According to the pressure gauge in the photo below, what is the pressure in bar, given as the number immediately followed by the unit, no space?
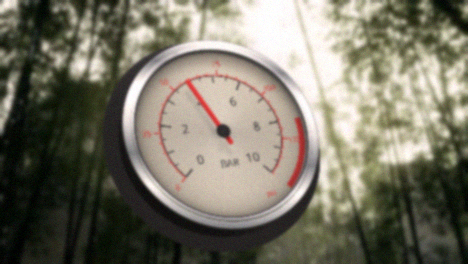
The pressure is 4bar
